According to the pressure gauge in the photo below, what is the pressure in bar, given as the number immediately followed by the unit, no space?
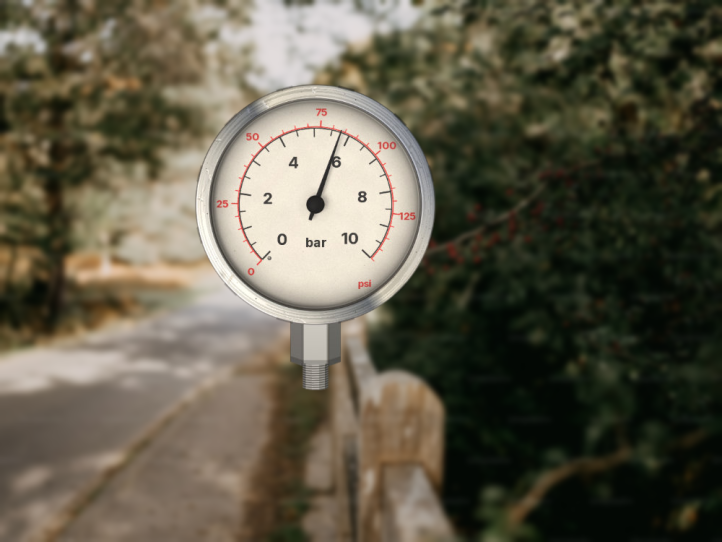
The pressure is 5.75bar
